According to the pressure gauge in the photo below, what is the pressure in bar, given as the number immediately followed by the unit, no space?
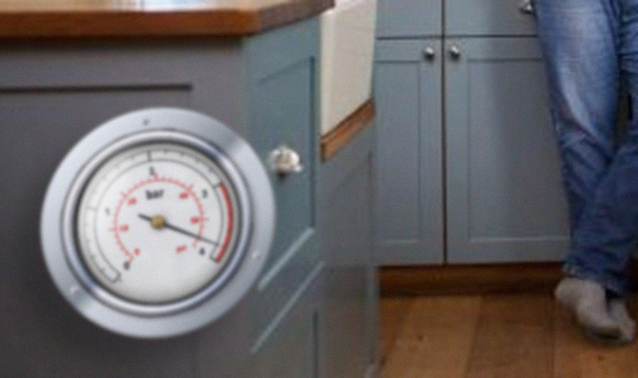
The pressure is 3.8bar
